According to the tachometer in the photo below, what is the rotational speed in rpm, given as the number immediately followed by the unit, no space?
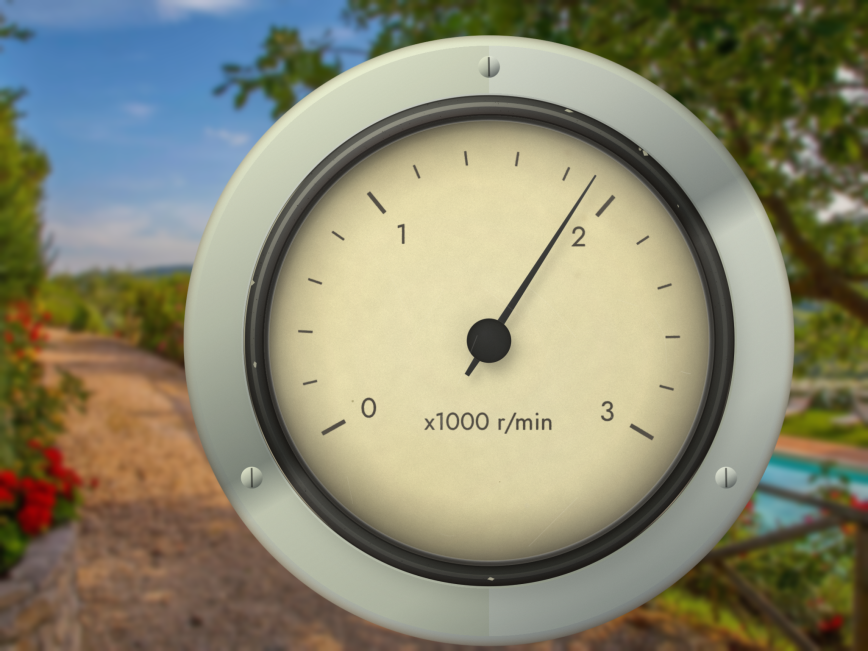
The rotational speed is 1900rpm
